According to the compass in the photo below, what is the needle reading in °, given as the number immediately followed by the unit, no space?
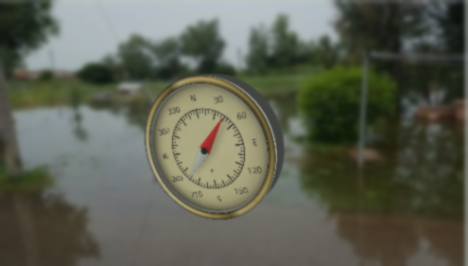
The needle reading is 45°
